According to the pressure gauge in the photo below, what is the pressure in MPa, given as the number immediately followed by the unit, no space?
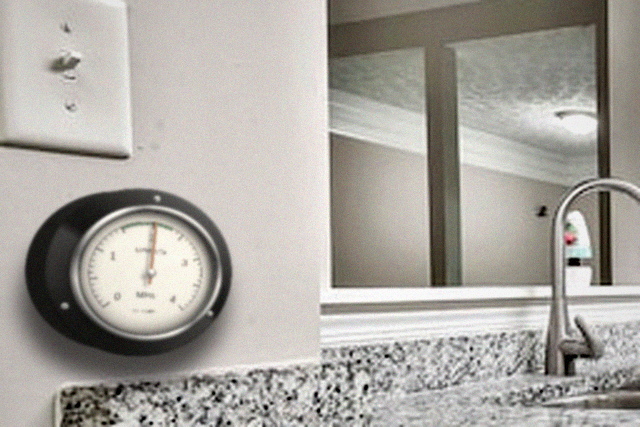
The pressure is 2MPa
